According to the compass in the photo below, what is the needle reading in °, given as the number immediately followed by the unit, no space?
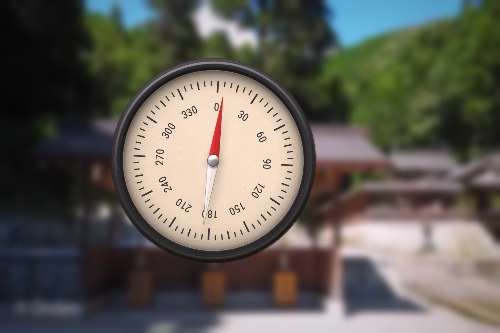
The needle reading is 5°
